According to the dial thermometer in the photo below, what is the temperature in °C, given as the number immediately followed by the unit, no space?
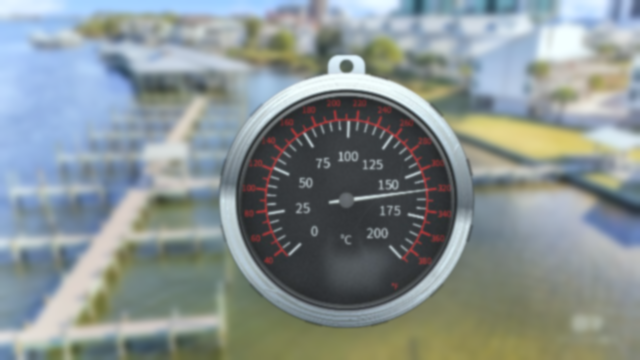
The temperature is 160°C
